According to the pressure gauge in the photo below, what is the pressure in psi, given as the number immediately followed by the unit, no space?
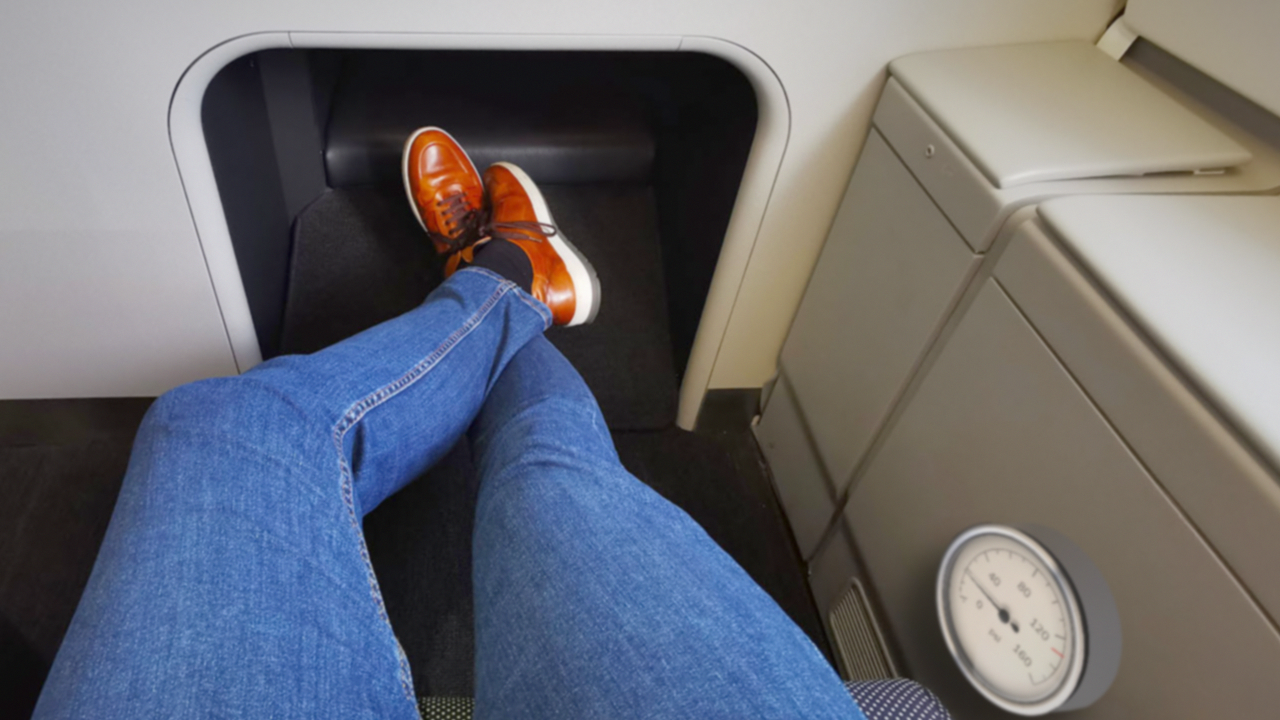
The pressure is 20psi
